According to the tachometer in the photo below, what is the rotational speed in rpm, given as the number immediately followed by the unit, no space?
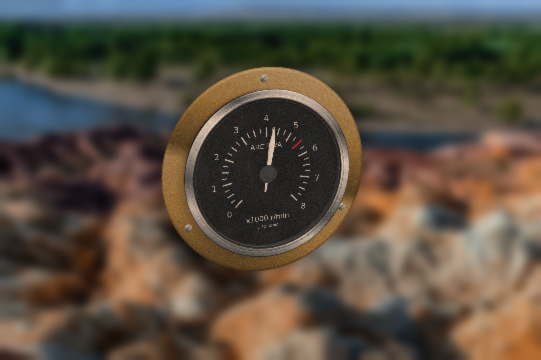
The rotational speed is 4250rpm
